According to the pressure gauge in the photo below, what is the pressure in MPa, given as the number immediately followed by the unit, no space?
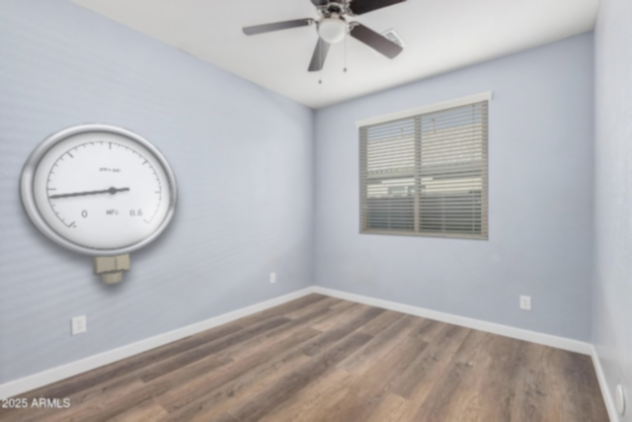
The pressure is 0.08MPa
